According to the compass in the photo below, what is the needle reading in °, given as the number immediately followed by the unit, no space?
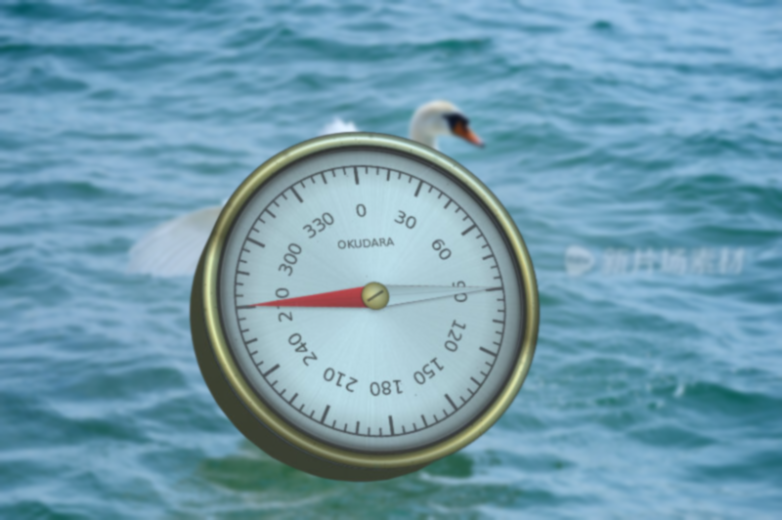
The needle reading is 270°
